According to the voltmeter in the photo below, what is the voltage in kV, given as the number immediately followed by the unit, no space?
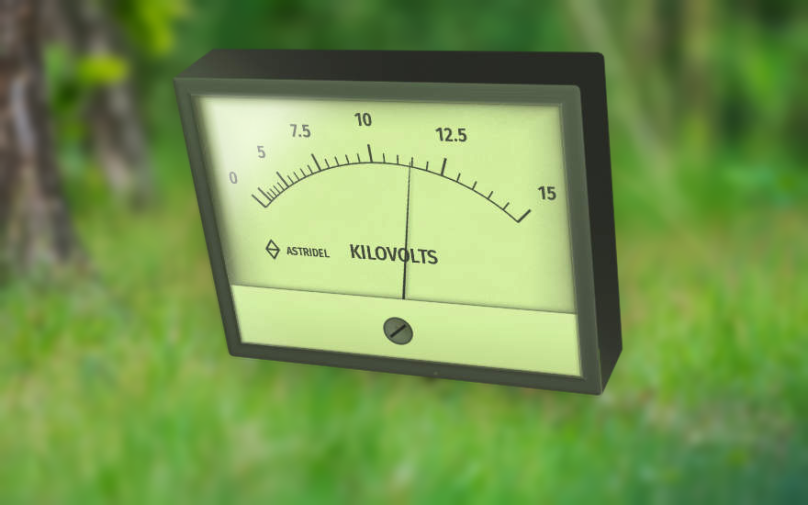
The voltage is 11.5kV
